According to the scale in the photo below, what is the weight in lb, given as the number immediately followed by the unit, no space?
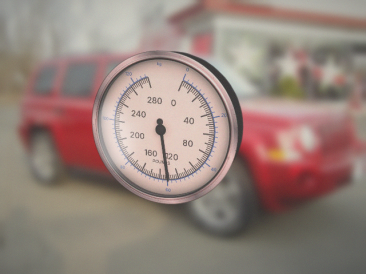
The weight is 130lb
